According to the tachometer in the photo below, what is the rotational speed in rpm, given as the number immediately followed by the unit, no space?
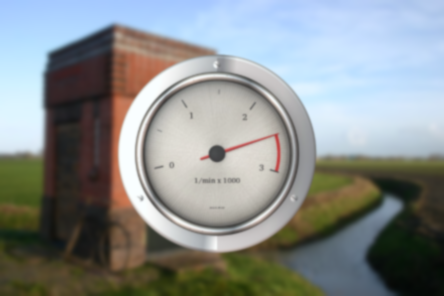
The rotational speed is 2500rpm
